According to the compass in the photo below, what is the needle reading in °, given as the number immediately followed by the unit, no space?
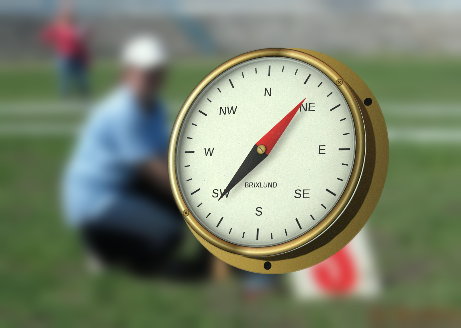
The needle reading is 40°
